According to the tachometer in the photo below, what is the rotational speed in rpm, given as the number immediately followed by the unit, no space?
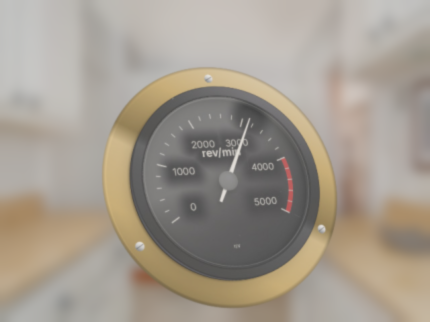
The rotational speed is 3100rpm
